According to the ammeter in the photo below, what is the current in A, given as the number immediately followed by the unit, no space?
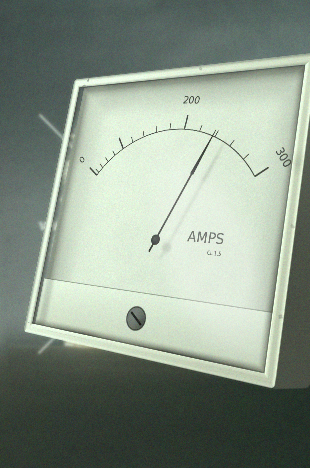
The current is 240A
